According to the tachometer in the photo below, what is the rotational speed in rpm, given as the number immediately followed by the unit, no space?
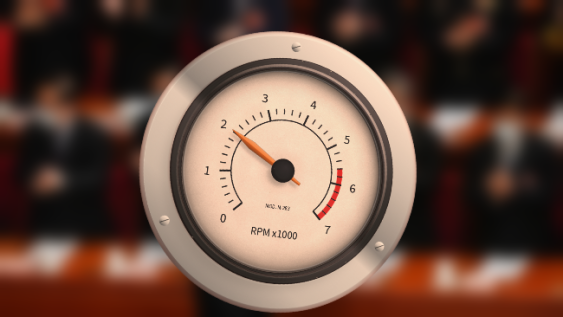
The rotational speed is 2000rpm
